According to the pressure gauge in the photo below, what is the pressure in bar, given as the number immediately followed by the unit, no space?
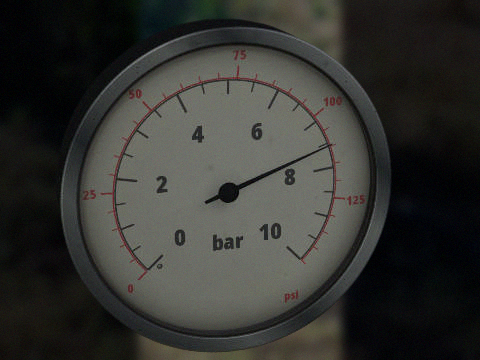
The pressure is 7.5bar
